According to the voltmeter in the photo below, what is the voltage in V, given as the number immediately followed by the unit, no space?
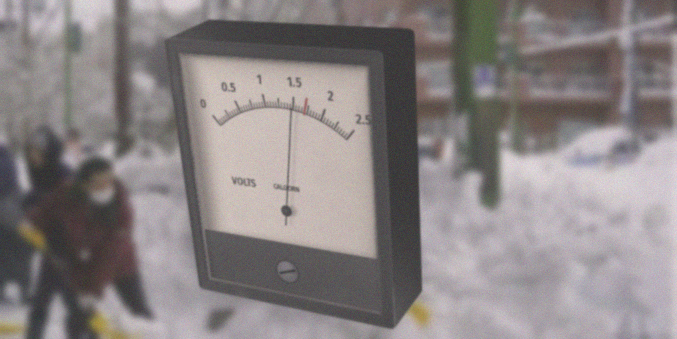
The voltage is 1.5V
